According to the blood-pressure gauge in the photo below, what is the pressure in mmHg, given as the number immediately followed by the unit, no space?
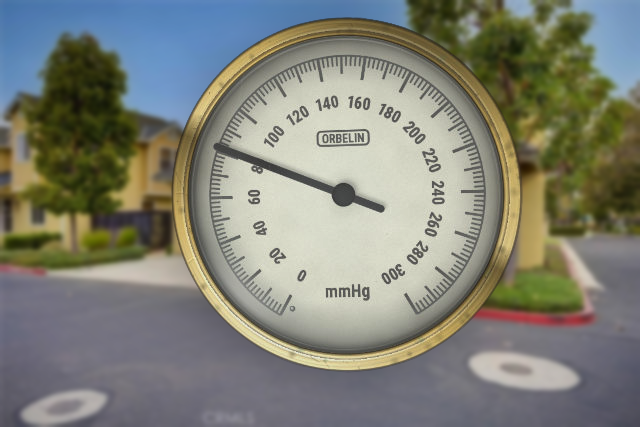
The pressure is 82mmHg
